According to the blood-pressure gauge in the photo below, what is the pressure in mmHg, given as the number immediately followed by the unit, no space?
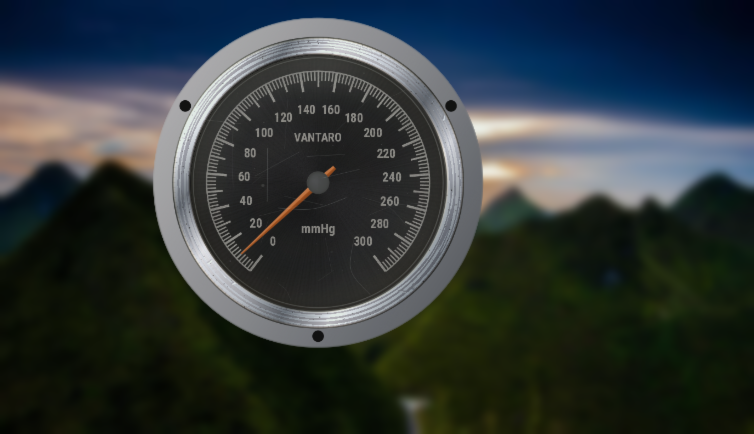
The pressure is 10mmHg
